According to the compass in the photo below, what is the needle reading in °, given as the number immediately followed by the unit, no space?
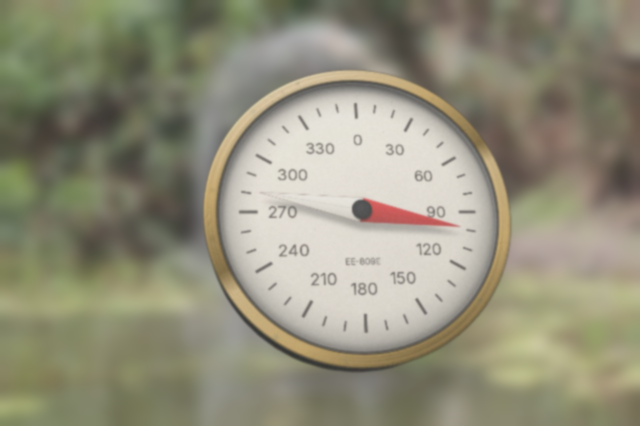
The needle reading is 100°
